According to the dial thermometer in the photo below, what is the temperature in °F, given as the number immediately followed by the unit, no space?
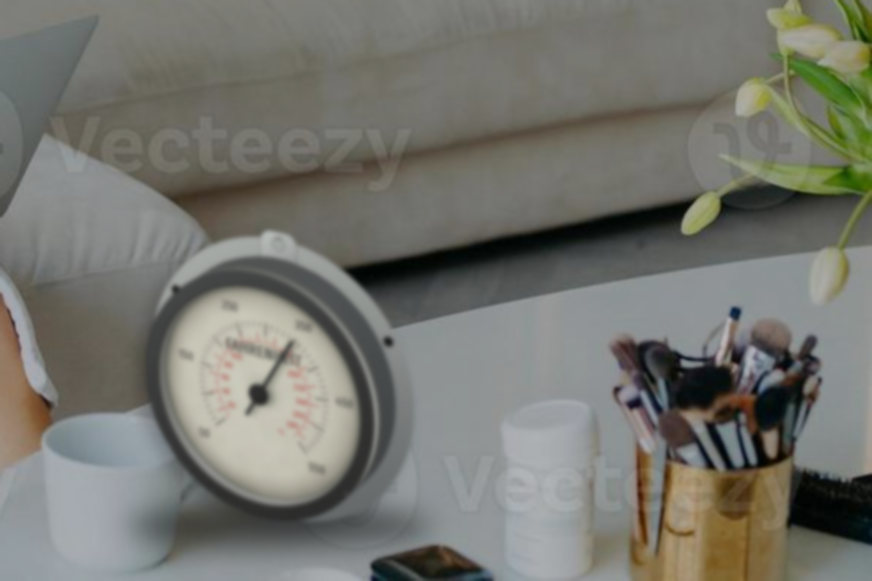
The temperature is 350°F
